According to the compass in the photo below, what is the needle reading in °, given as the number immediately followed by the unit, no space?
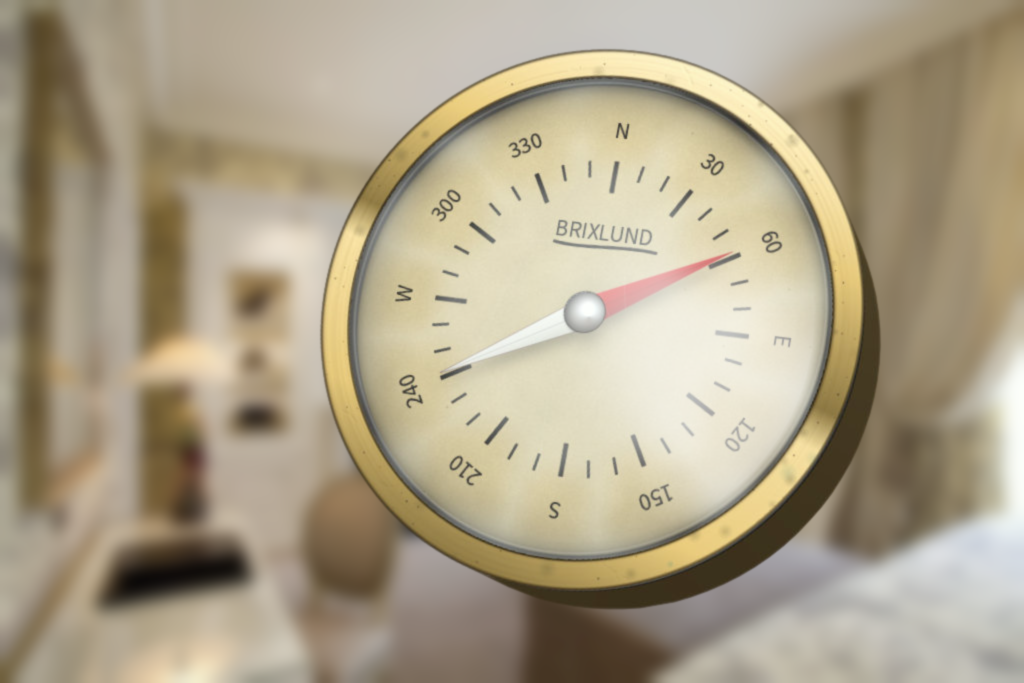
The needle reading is 60°
